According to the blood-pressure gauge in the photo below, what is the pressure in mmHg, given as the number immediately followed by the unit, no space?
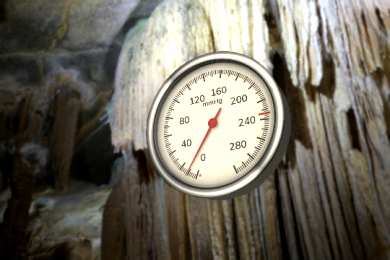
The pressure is 10mmHg
